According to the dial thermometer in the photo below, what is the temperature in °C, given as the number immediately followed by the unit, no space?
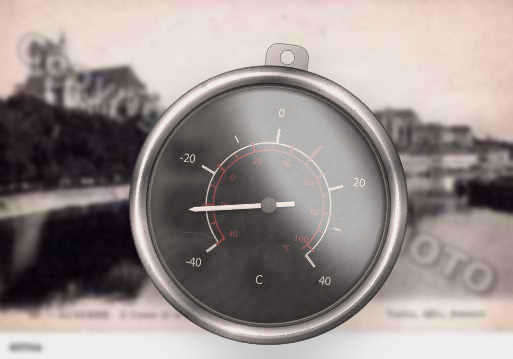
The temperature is -30°C
